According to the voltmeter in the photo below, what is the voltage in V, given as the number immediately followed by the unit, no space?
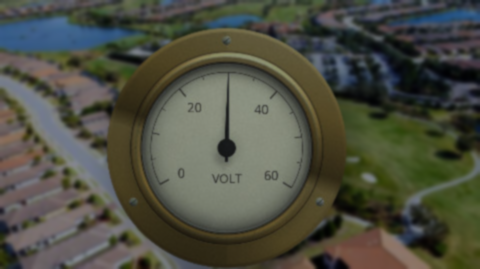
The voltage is 30V
